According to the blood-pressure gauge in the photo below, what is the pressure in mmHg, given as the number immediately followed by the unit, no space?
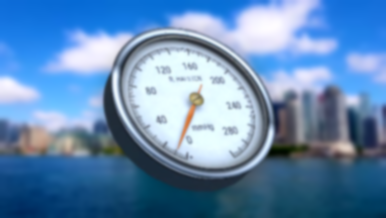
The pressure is 10mmHg
